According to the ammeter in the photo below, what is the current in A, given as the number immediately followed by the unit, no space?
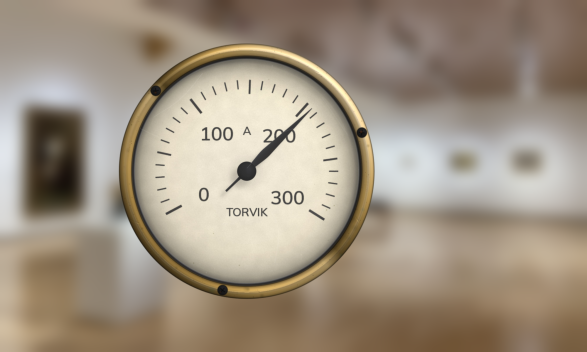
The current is 205A
